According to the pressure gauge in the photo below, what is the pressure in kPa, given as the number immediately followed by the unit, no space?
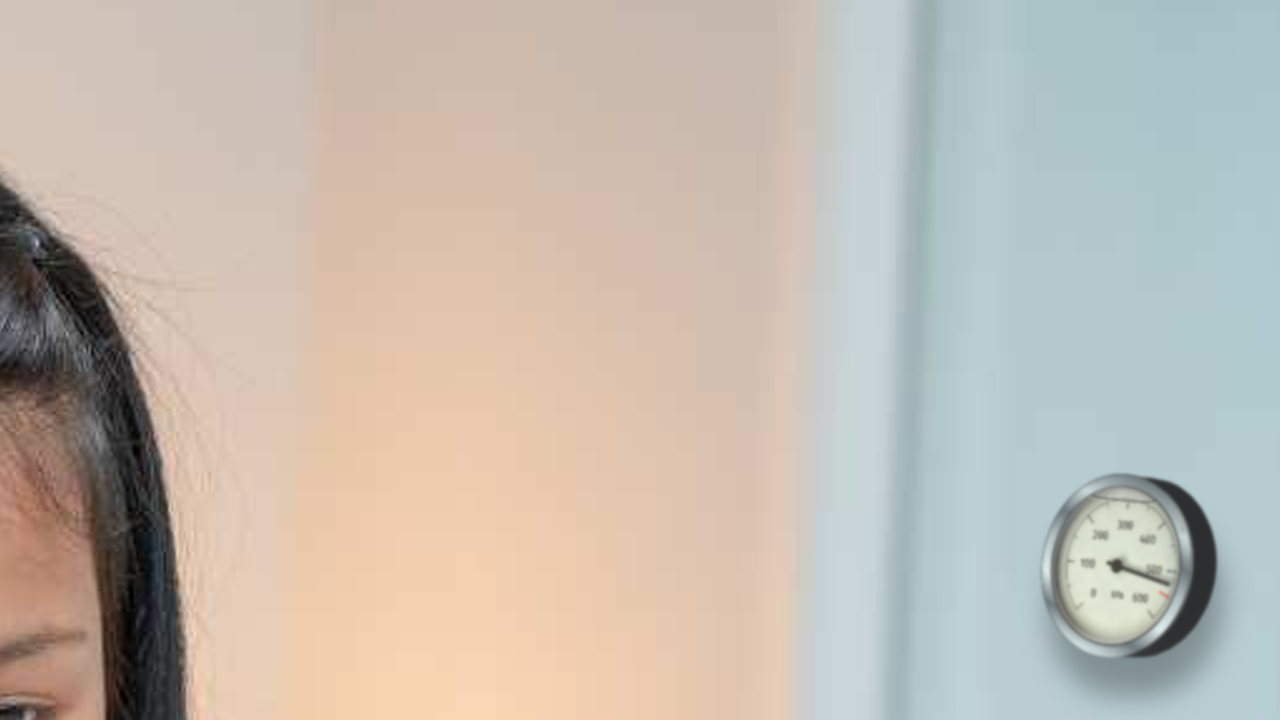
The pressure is 525kPa
